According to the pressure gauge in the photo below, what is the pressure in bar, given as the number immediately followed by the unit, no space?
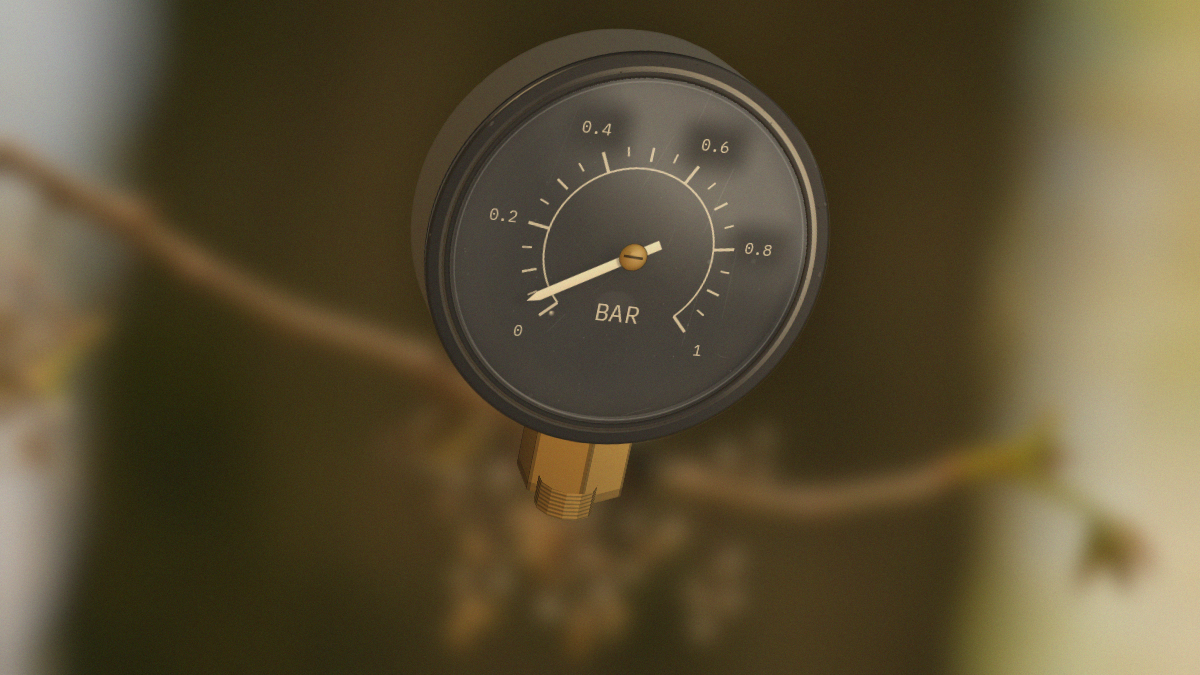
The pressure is 0.05bar
